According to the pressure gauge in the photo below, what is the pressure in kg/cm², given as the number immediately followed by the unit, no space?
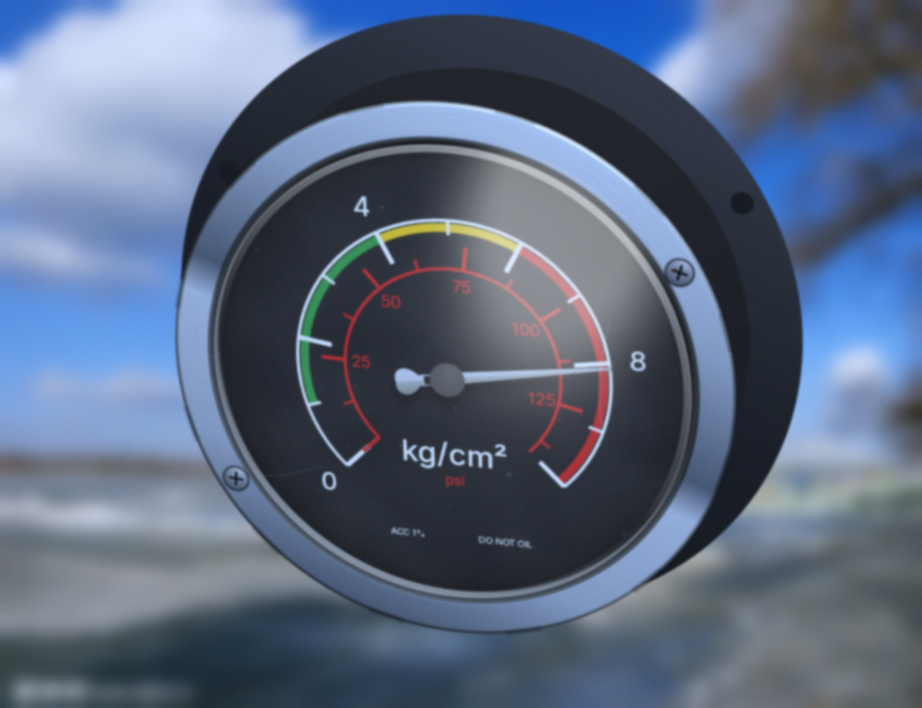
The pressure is 8kg/cm²
